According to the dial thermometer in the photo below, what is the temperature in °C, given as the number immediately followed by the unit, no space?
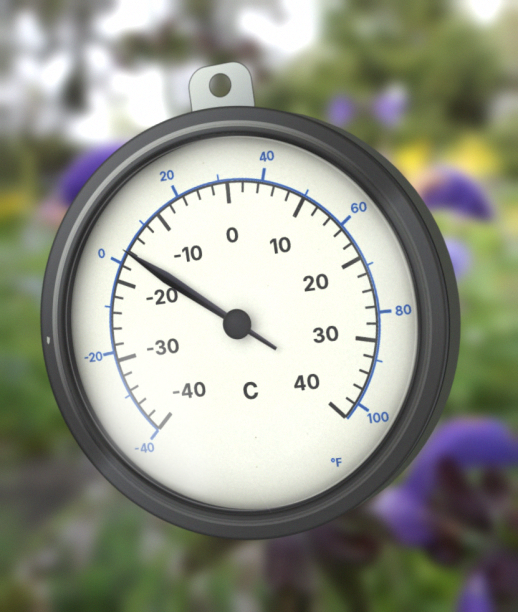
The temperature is -16°C
